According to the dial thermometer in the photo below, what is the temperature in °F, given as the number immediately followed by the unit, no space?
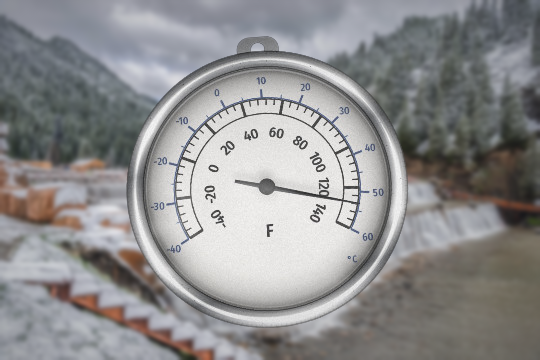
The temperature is 128°F
